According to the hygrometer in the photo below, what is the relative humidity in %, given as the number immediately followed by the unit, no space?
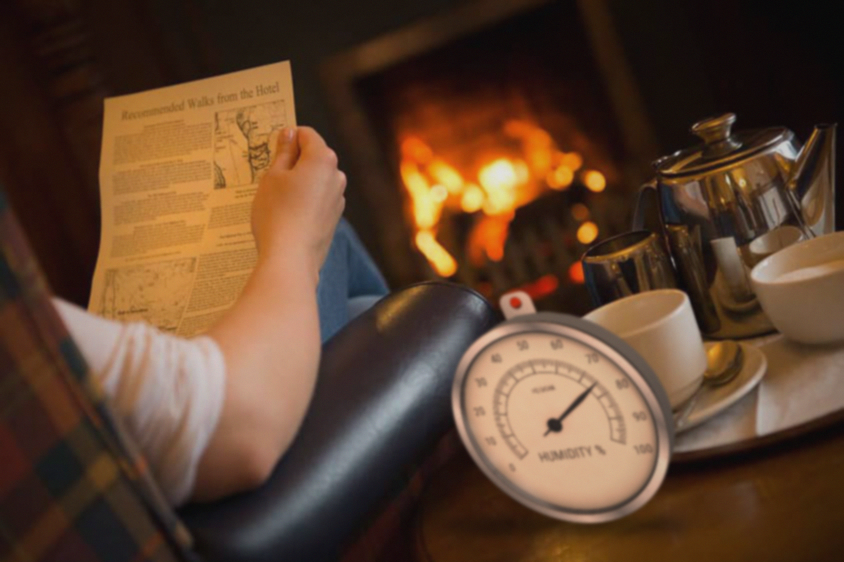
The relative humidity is 75%
